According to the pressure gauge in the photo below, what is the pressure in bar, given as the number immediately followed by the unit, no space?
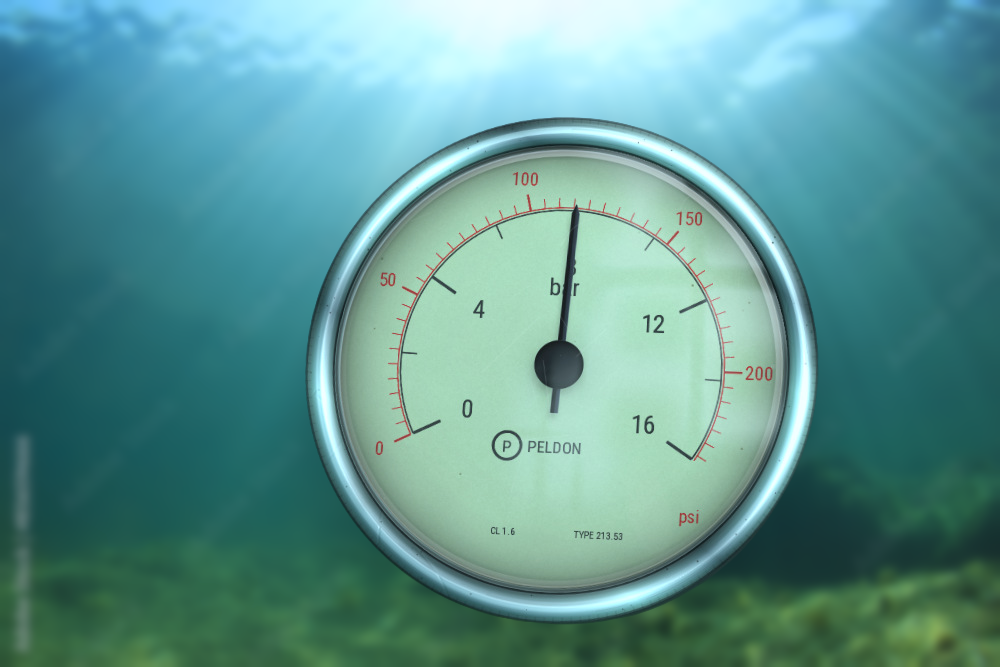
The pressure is 8bar
